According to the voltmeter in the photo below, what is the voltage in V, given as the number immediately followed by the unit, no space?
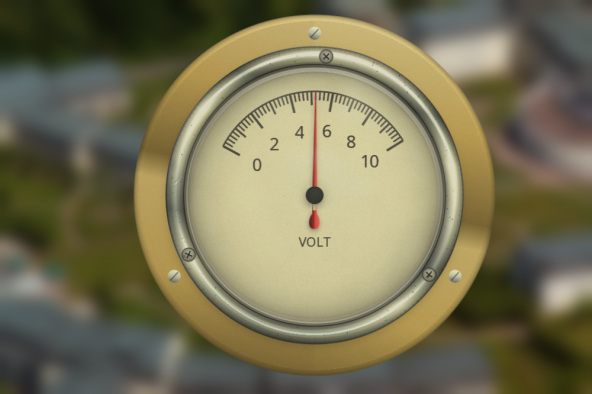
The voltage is 5.2V
